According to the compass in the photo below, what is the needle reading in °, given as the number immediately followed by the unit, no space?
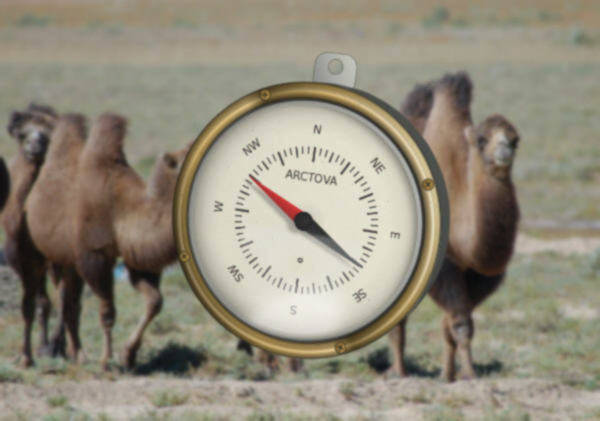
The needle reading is 300°
